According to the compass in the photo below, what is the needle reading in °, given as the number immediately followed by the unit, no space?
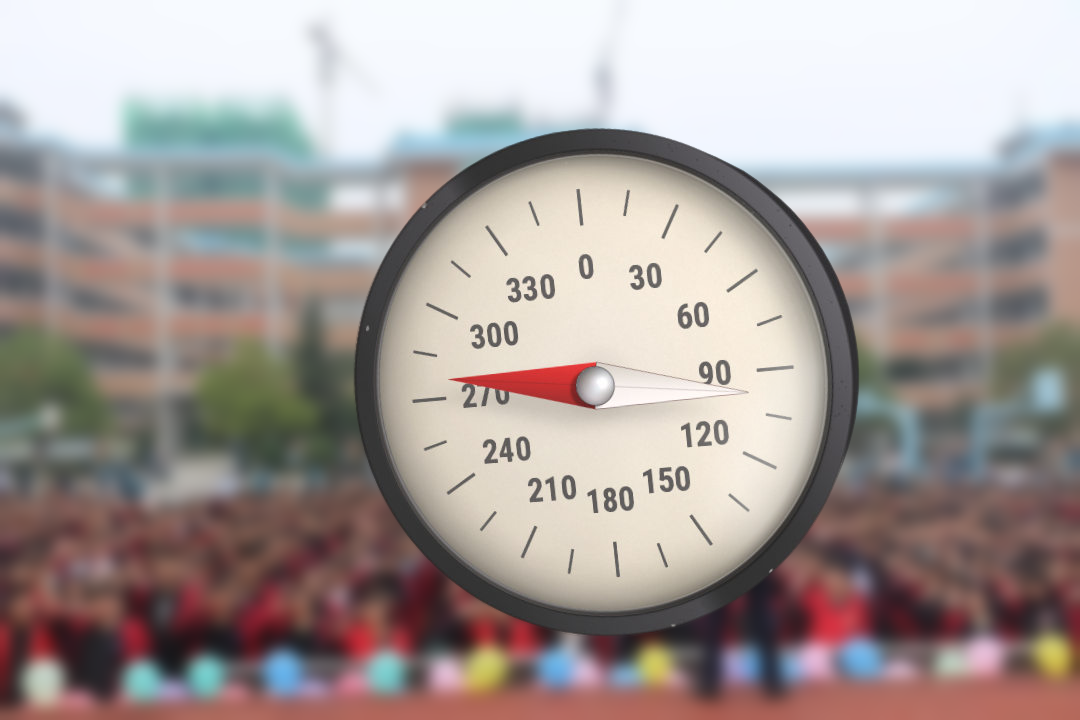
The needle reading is 277.5°
